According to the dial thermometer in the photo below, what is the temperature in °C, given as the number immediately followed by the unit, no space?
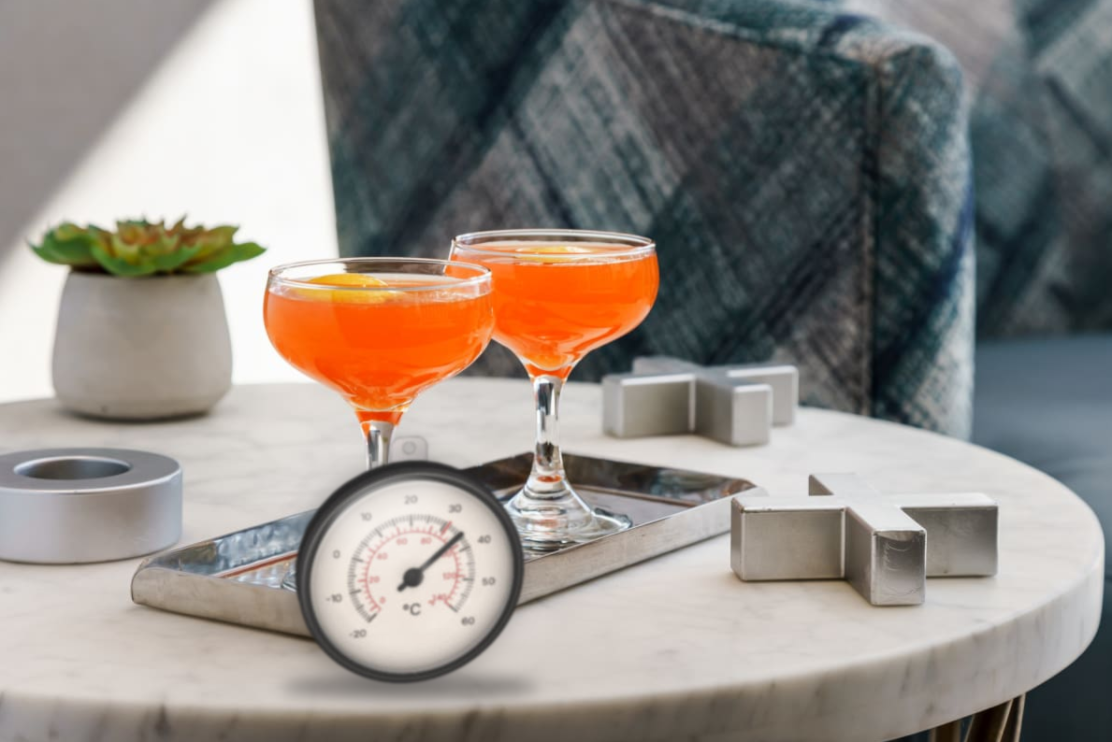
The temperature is 35°C
